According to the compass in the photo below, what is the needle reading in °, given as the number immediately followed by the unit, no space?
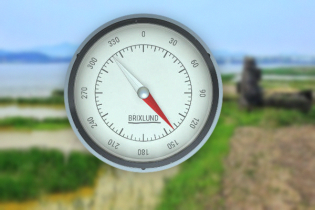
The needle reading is 140°
